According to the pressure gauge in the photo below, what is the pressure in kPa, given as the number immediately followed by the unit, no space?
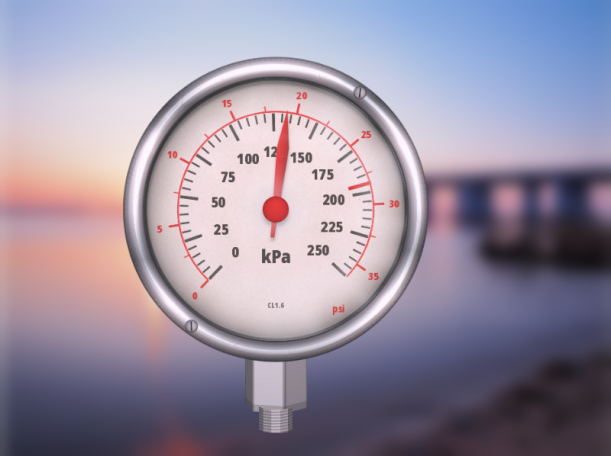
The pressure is 132.5kPa
